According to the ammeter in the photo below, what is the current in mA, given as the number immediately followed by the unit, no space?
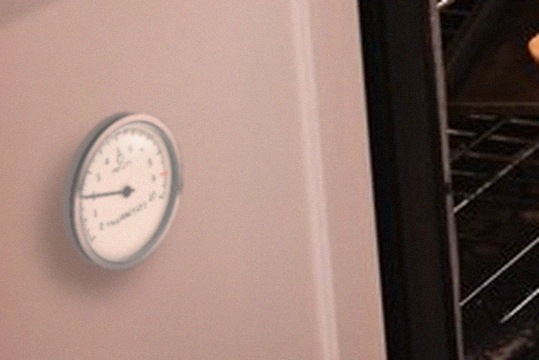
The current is 2mA
